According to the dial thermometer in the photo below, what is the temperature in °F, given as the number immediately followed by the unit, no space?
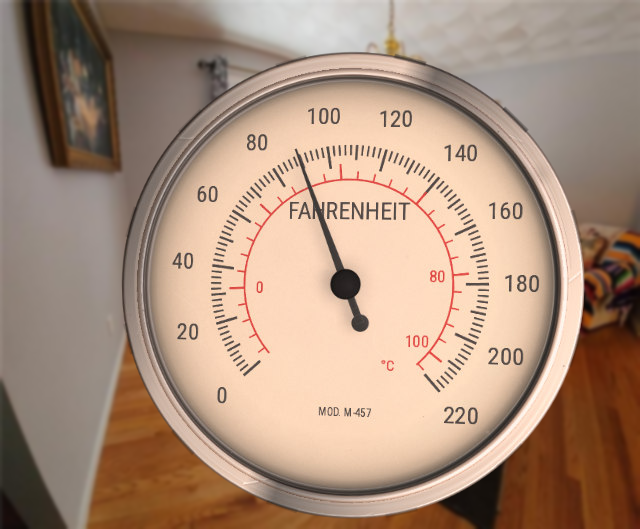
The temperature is 90°F
